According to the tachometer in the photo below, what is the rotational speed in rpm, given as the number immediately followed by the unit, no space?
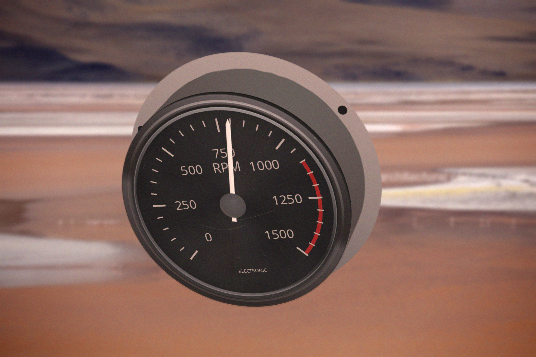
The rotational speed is 800rpm
